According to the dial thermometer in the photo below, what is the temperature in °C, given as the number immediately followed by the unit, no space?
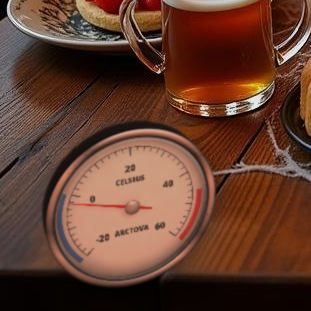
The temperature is -2°C
